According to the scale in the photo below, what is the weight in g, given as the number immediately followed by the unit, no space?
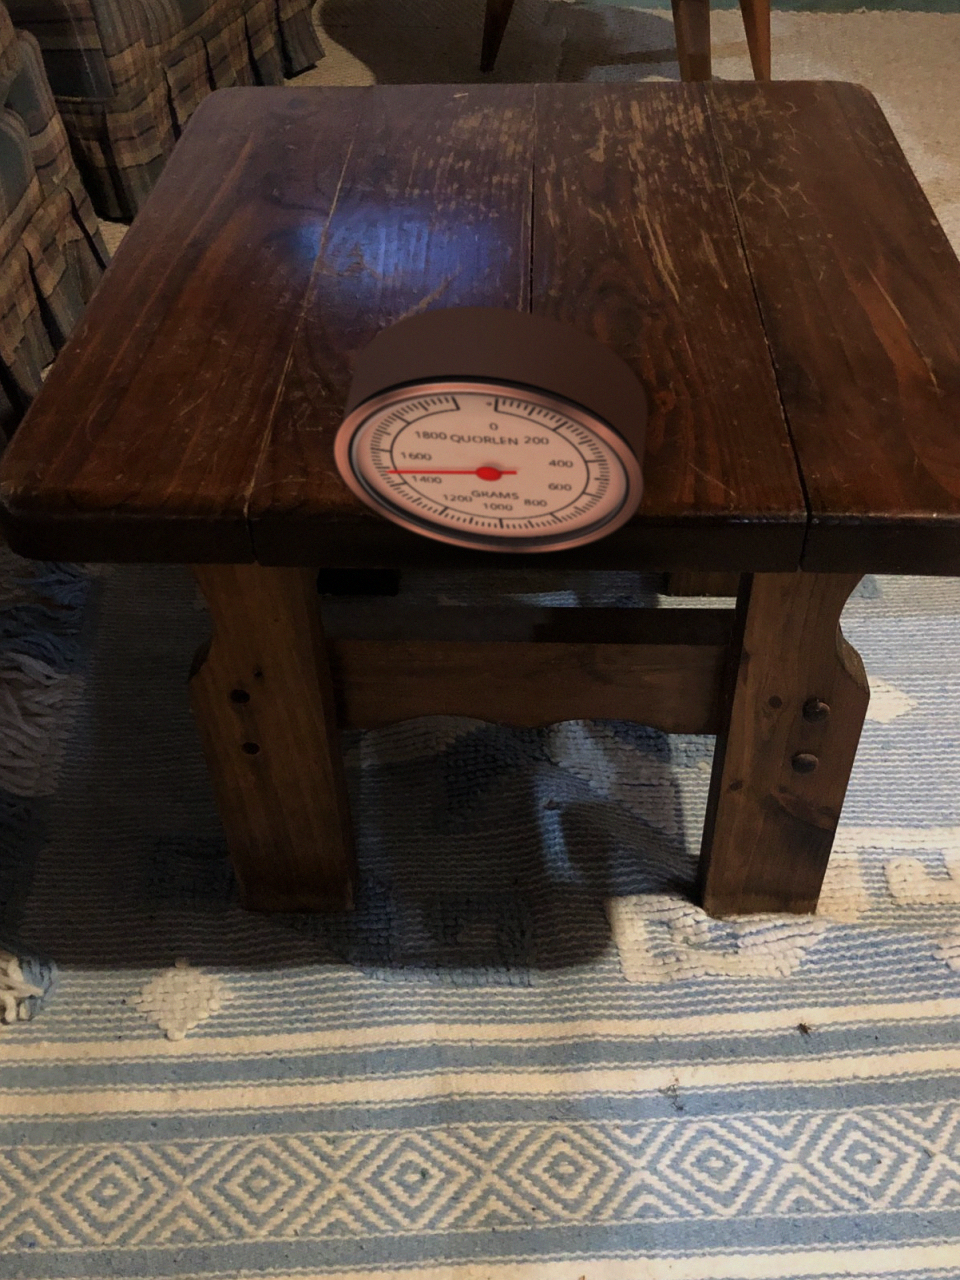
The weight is 1500g
